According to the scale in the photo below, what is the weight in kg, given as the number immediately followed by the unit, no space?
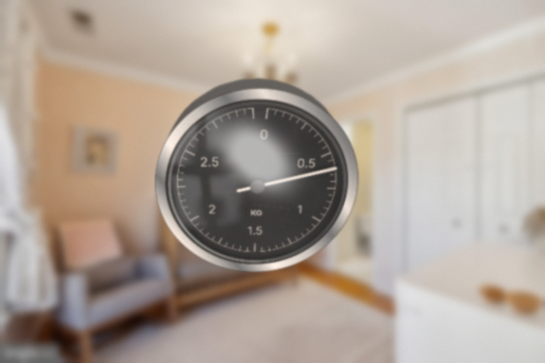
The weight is 0.6kg
